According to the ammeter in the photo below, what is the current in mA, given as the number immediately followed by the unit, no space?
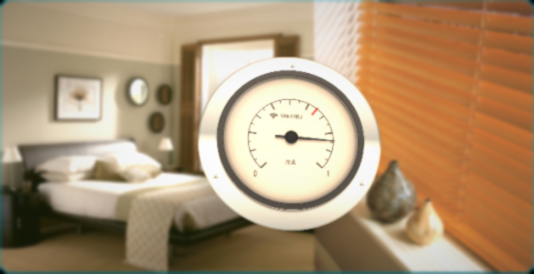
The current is 0.85mA
